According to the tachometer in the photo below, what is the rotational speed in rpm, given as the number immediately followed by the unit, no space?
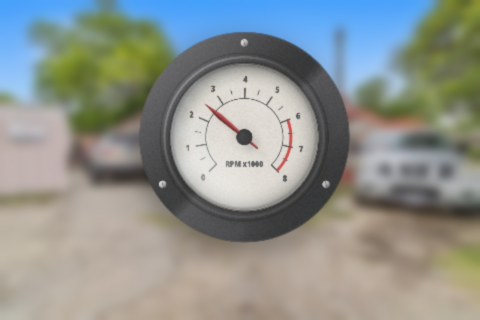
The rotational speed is 2500rpm
